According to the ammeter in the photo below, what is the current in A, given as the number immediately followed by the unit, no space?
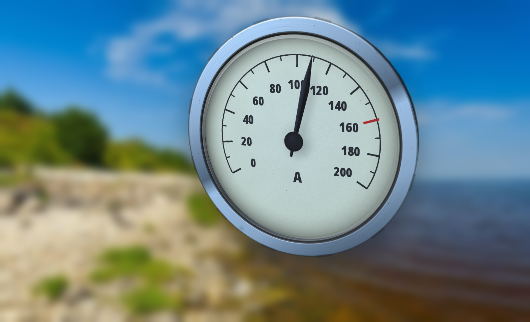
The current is 110A
